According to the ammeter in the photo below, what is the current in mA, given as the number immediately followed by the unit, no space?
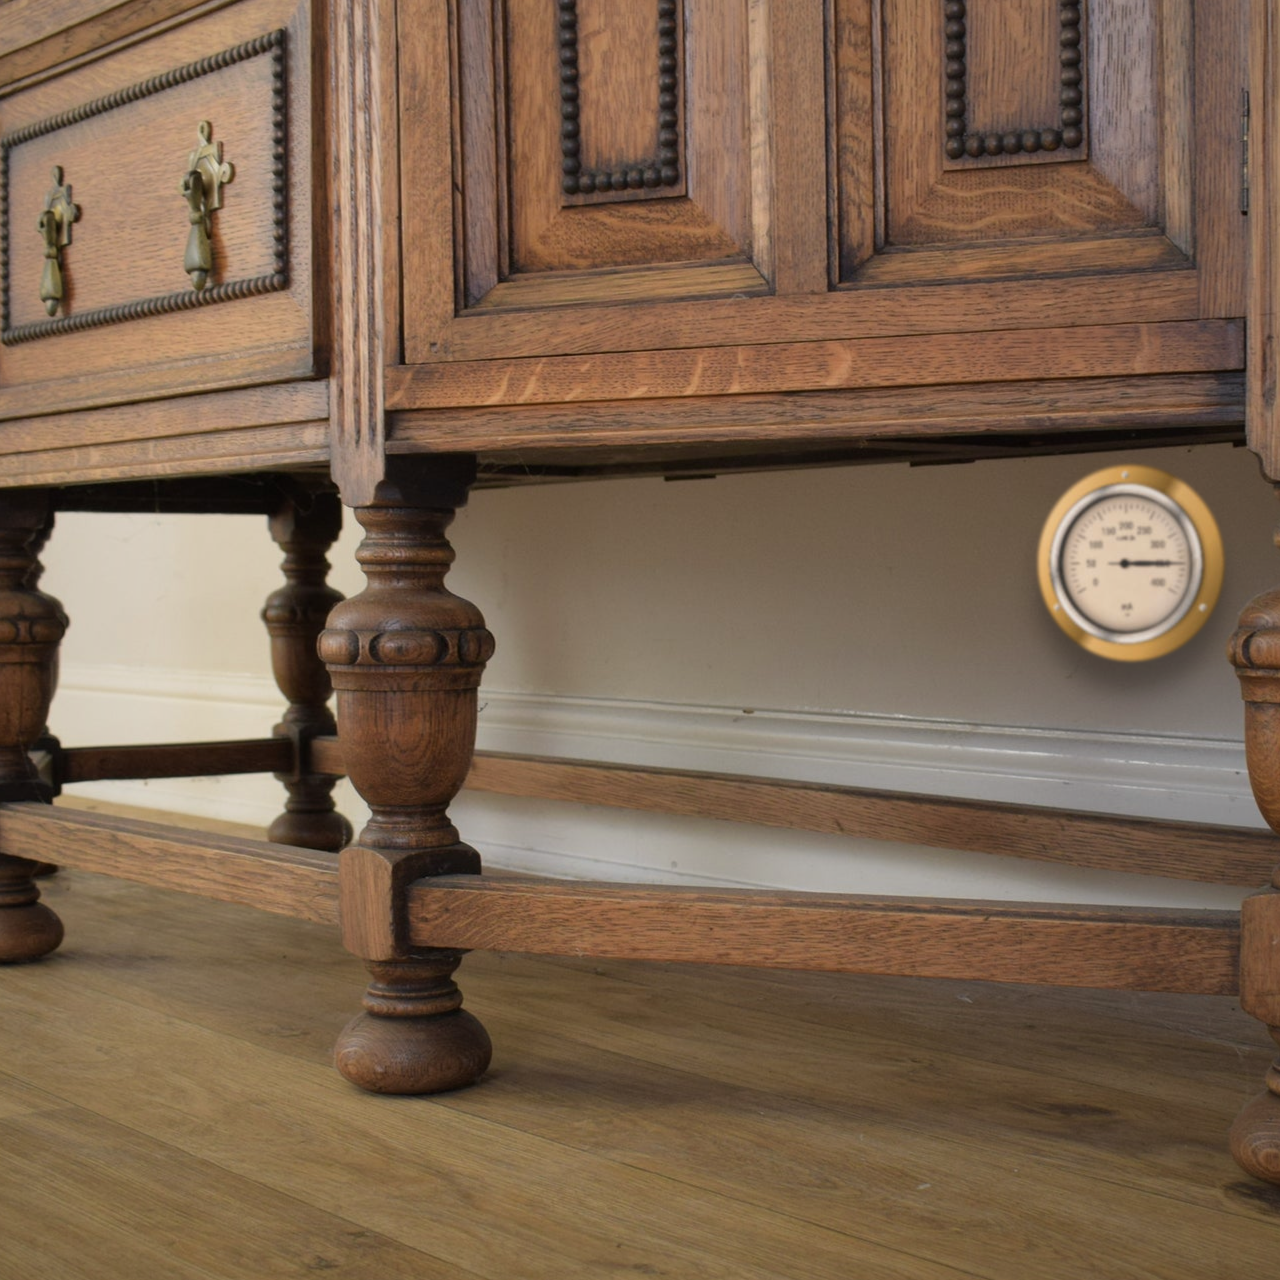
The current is 350mA
